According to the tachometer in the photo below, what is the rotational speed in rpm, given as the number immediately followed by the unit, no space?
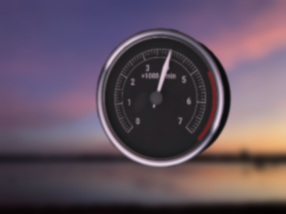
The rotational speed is 4000rpm
